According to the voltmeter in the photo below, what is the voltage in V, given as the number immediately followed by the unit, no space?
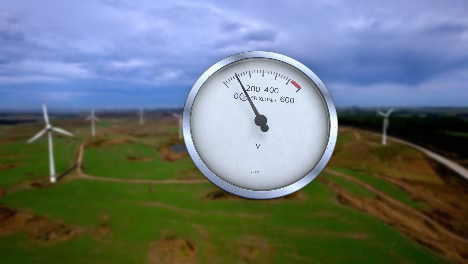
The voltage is 100V
